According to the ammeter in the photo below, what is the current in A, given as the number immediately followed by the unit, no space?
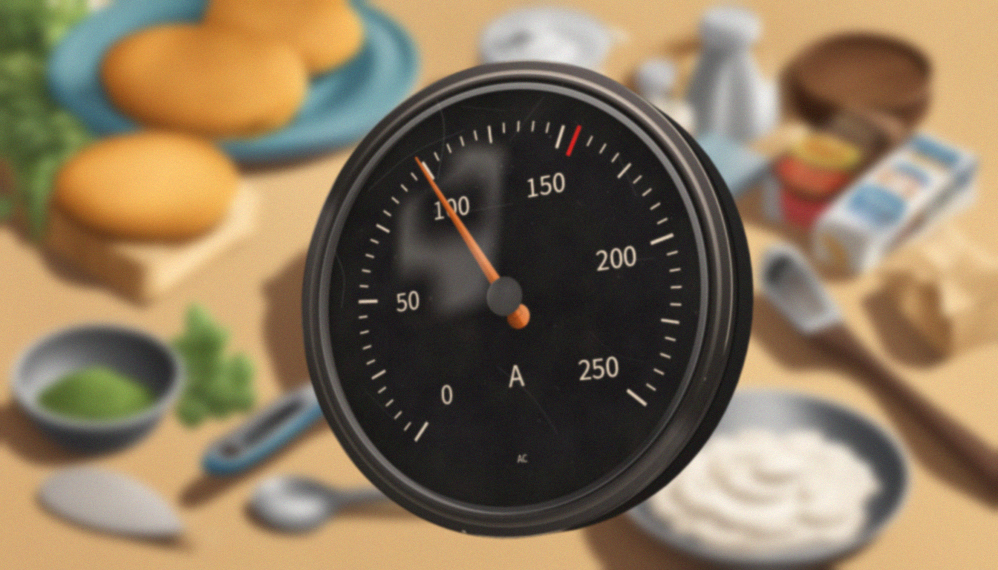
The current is 100A
